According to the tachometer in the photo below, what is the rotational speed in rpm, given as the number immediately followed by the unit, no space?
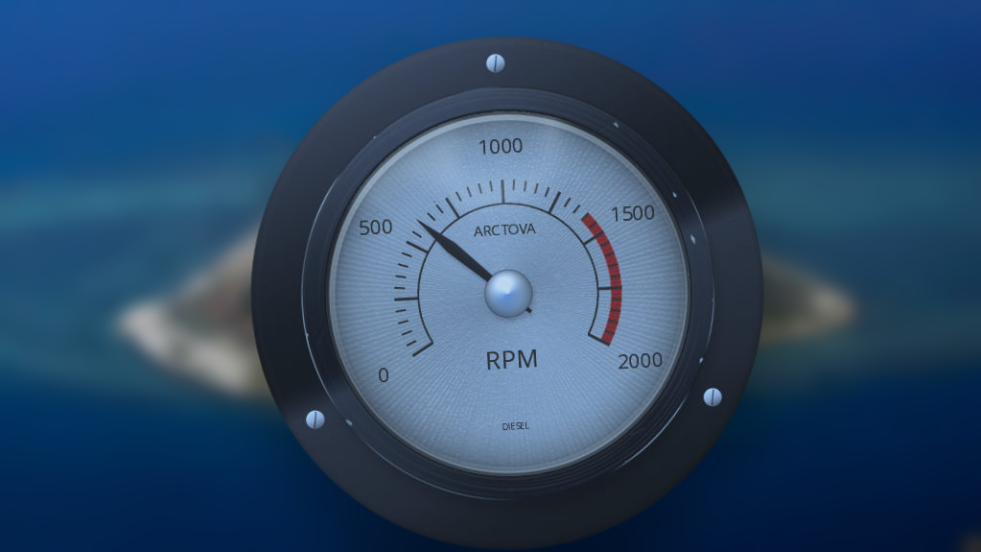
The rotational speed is 600rpm
